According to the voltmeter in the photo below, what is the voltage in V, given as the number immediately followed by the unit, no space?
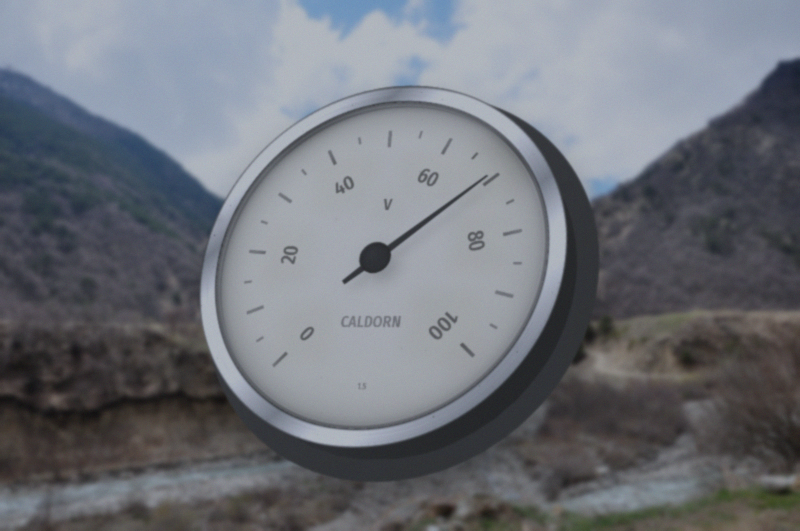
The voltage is 70V
